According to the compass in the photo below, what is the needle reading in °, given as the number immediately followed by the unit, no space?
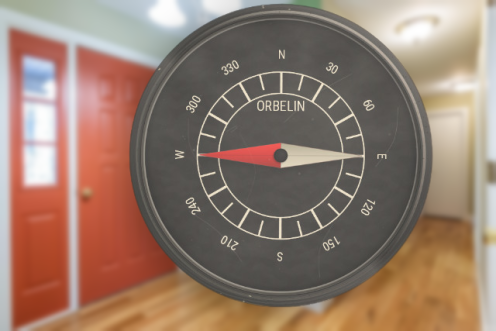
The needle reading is 270°
